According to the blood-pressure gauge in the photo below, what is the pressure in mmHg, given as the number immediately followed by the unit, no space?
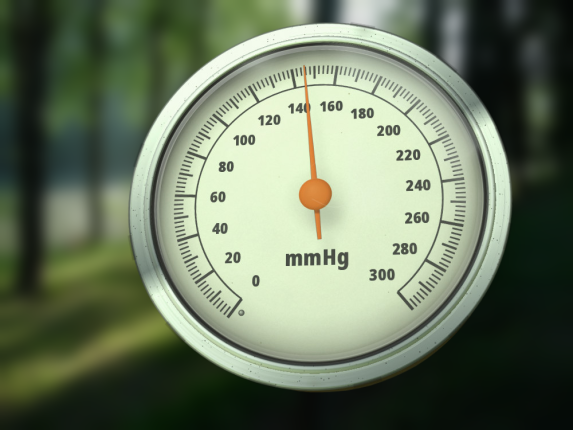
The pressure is 146mmHg
